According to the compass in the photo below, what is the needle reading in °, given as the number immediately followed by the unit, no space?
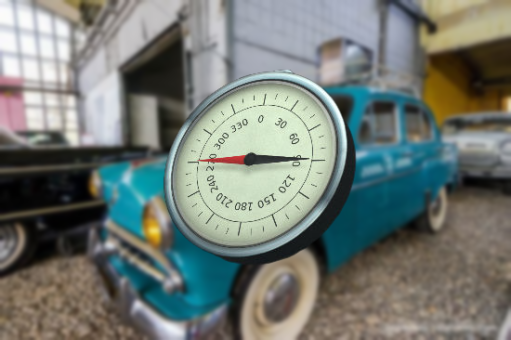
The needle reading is 270°
